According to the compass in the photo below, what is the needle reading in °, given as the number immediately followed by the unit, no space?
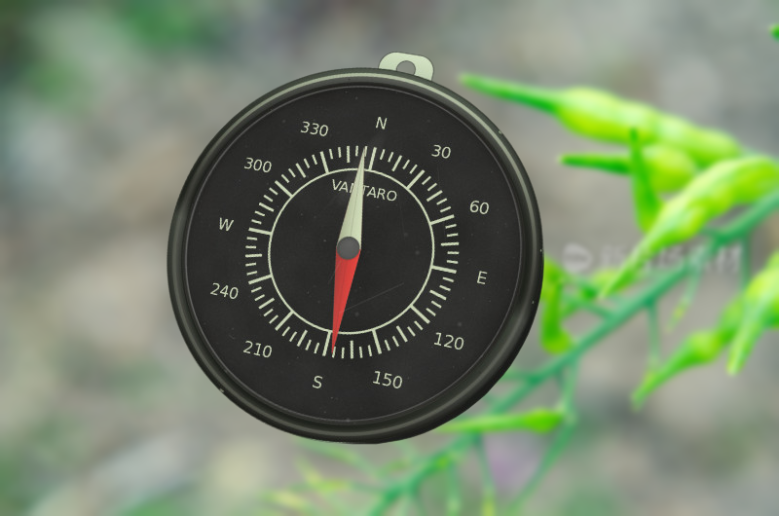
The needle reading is 175°
